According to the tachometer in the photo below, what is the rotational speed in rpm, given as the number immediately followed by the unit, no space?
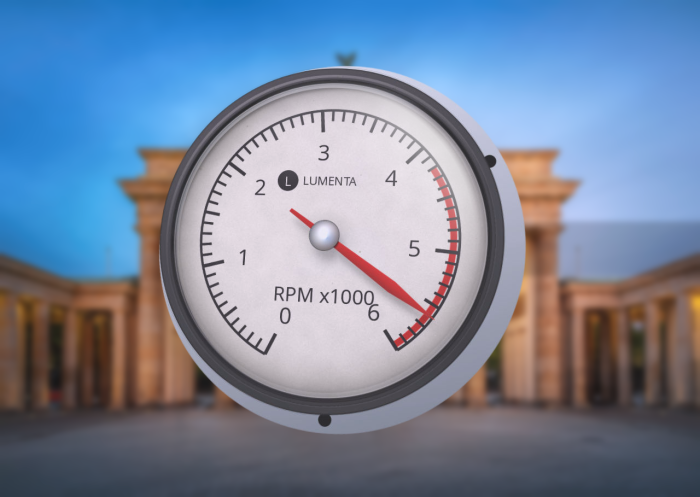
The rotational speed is 5600rpm
